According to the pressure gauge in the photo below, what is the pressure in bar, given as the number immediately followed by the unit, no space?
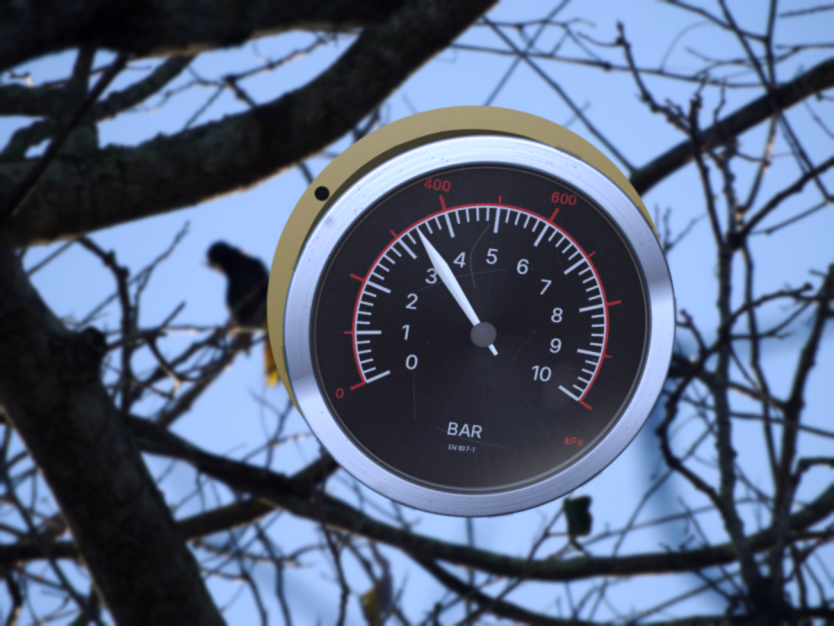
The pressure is 3.4bar
